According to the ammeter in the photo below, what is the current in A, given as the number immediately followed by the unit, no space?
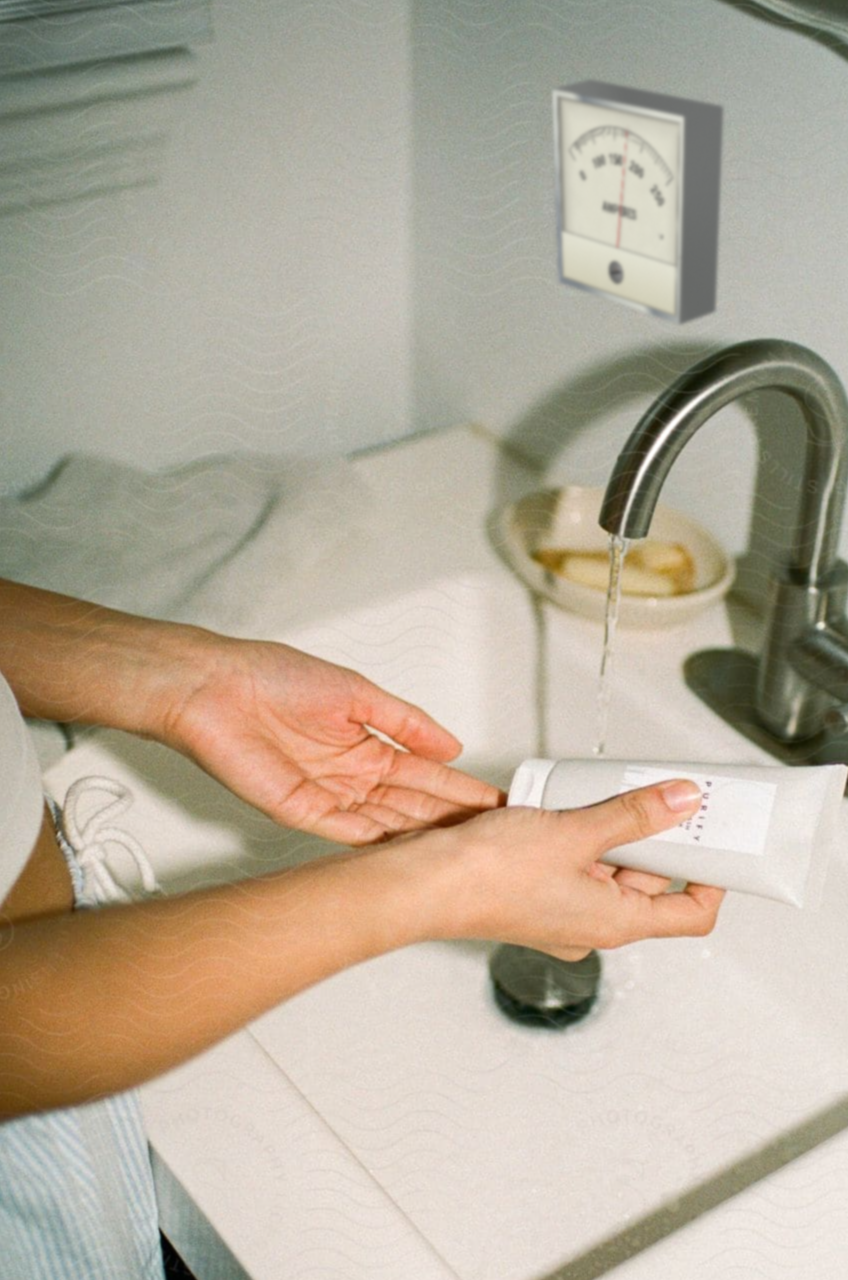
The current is 175A
